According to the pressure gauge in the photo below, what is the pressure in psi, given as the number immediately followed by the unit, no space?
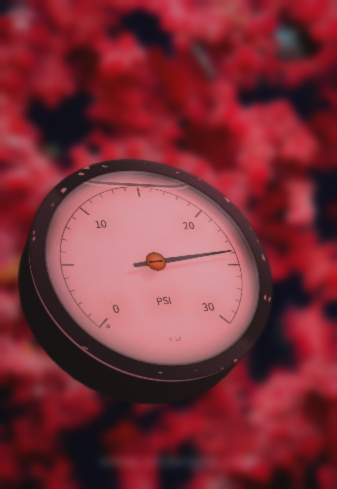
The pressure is 24psi
